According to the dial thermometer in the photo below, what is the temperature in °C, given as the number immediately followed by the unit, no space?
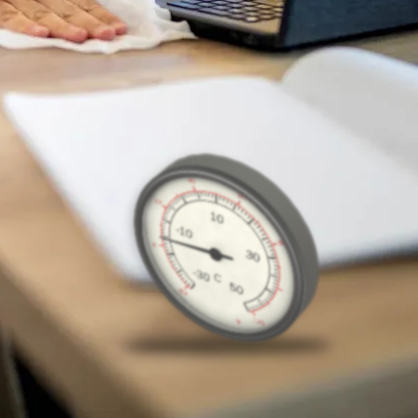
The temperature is -15°C
